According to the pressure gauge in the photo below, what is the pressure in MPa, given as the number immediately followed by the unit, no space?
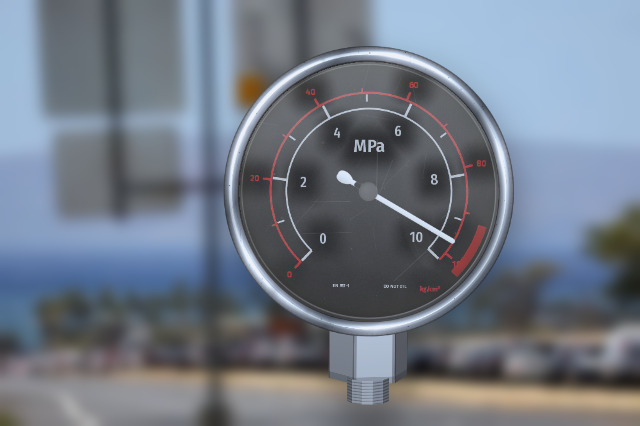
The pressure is 9.5MPa
